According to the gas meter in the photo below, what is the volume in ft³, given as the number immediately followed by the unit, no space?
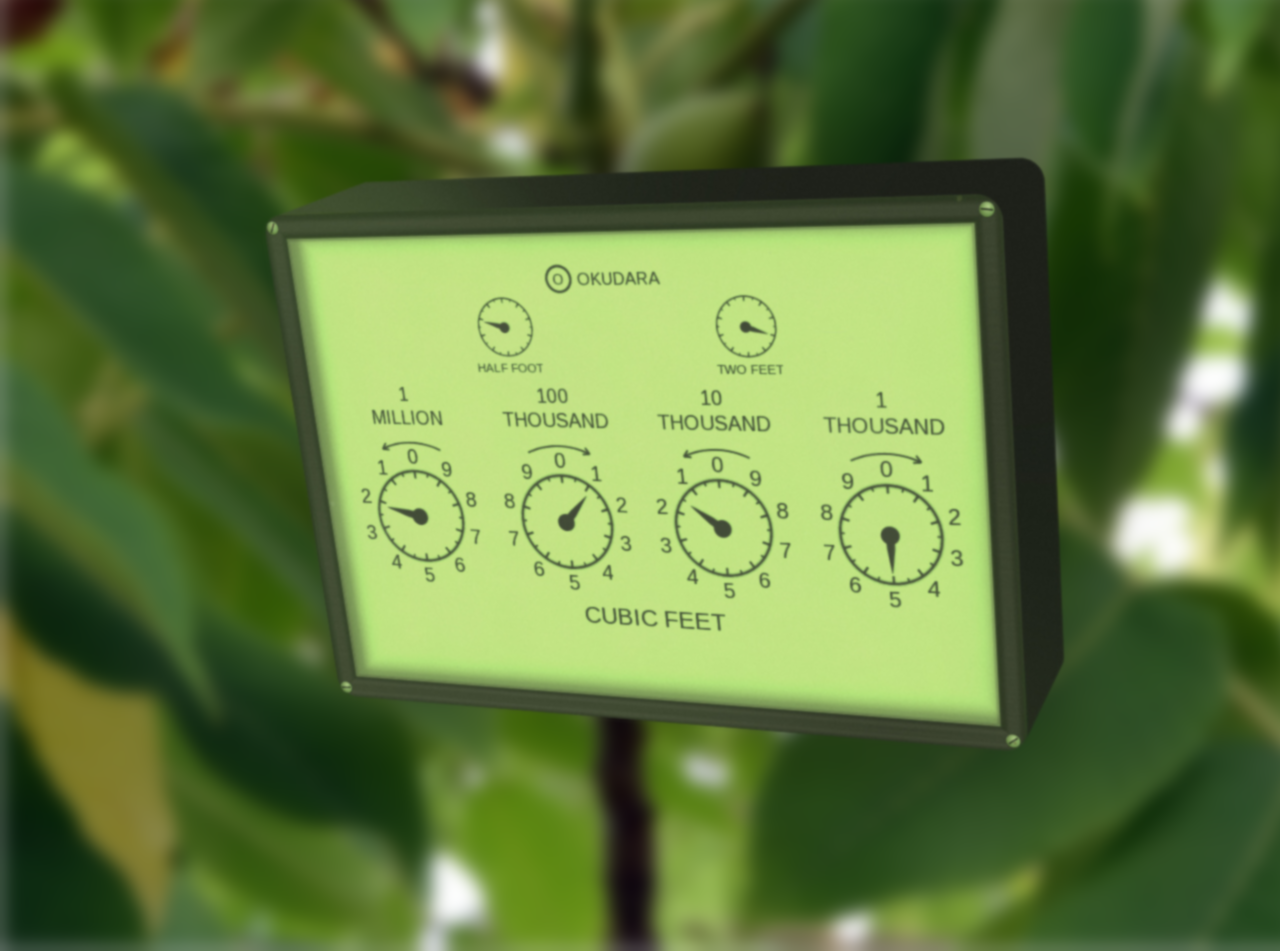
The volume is 211500ft³
